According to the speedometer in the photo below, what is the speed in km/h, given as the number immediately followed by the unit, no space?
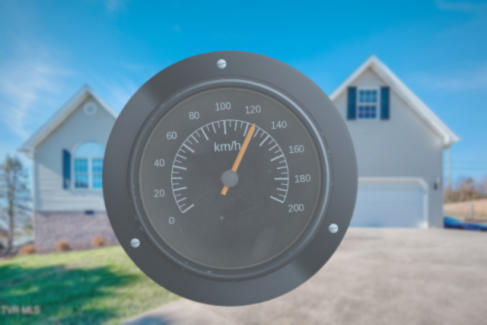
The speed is 125km/h
